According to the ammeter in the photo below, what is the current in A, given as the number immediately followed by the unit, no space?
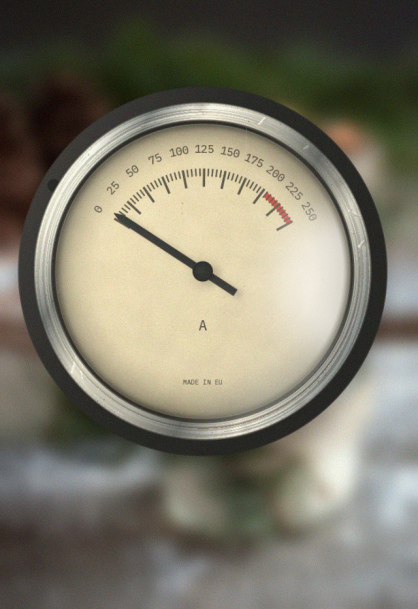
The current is 5A
